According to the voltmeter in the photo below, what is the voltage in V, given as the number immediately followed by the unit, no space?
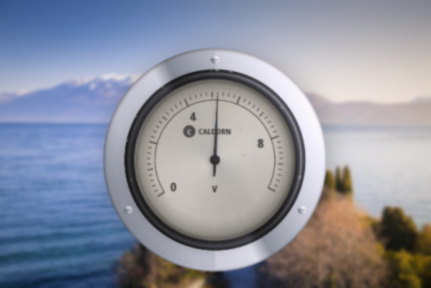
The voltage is 5.2V
